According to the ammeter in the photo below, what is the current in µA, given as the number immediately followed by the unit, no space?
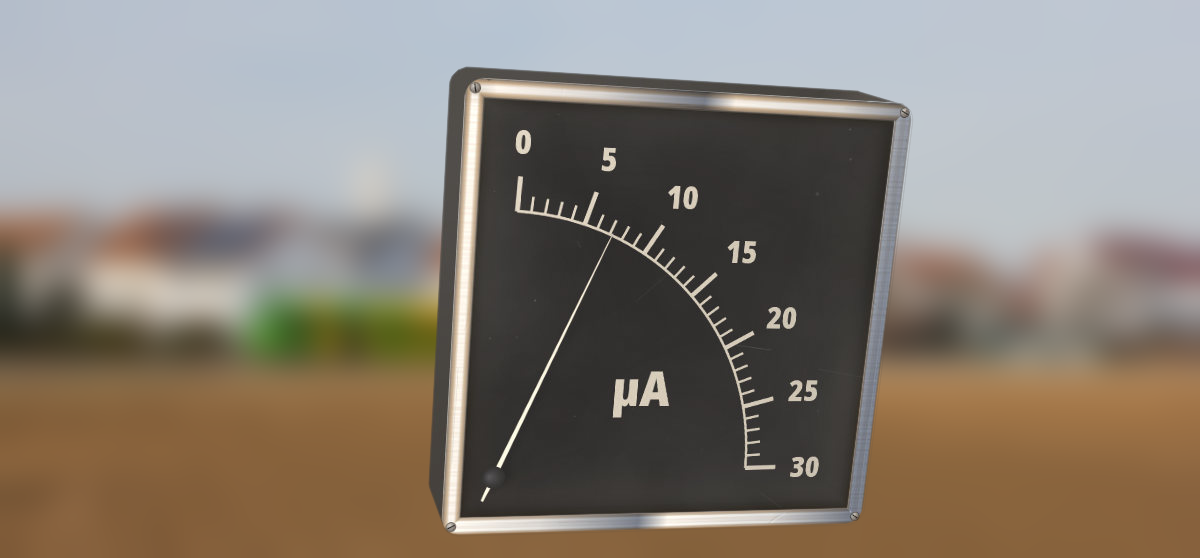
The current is 7µA
